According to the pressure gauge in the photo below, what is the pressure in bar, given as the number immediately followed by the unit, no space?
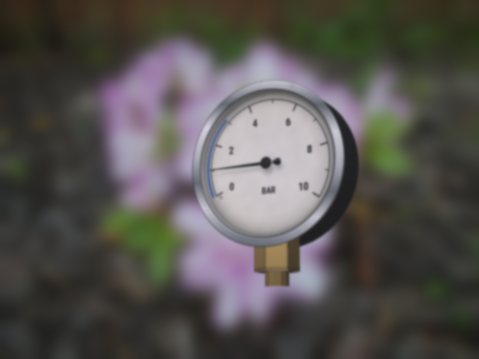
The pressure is 1bar
